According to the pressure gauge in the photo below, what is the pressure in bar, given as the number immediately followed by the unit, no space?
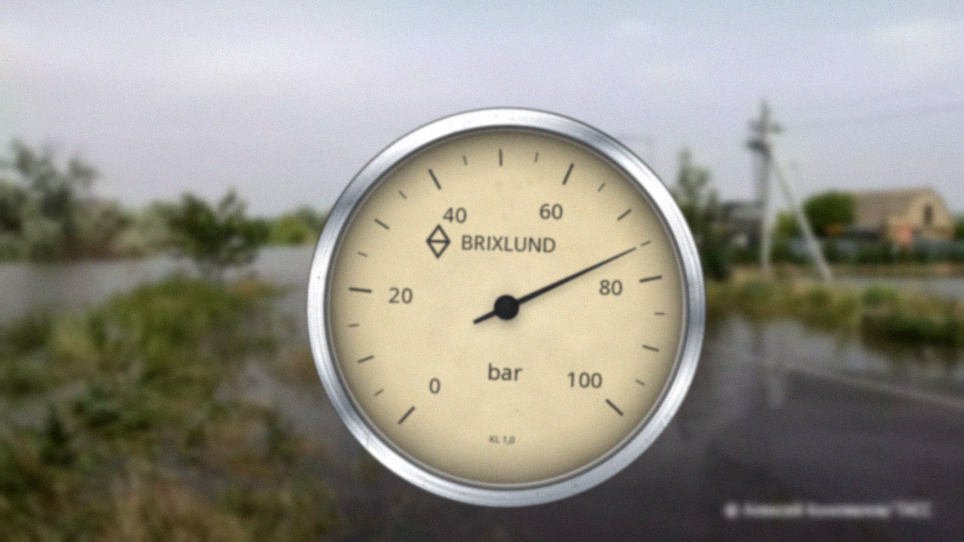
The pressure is 75bar
